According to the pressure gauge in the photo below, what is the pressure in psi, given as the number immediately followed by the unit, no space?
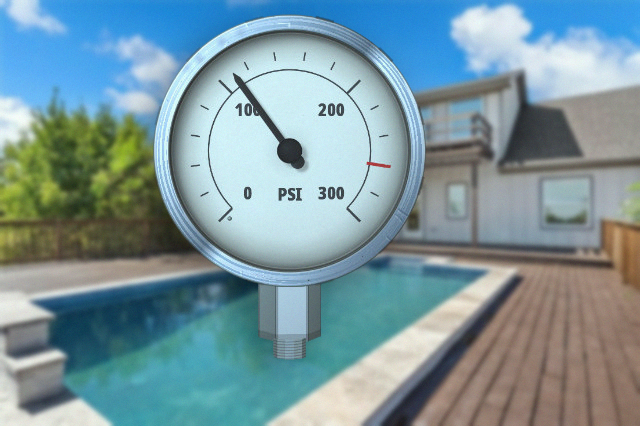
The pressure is 110psi
